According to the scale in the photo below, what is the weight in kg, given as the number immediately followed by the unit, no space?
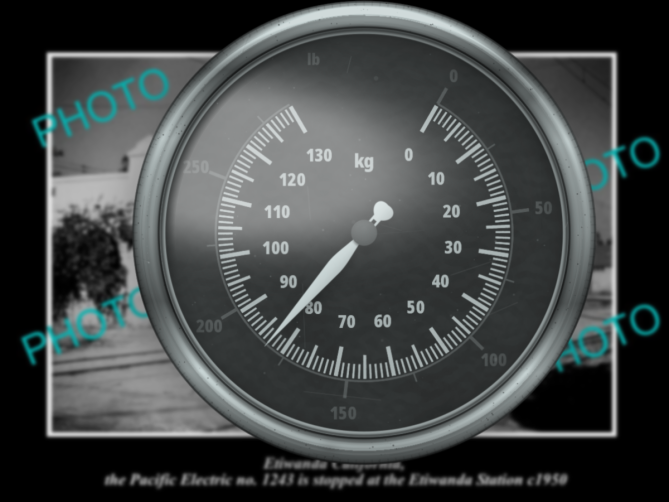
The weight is 83kg
